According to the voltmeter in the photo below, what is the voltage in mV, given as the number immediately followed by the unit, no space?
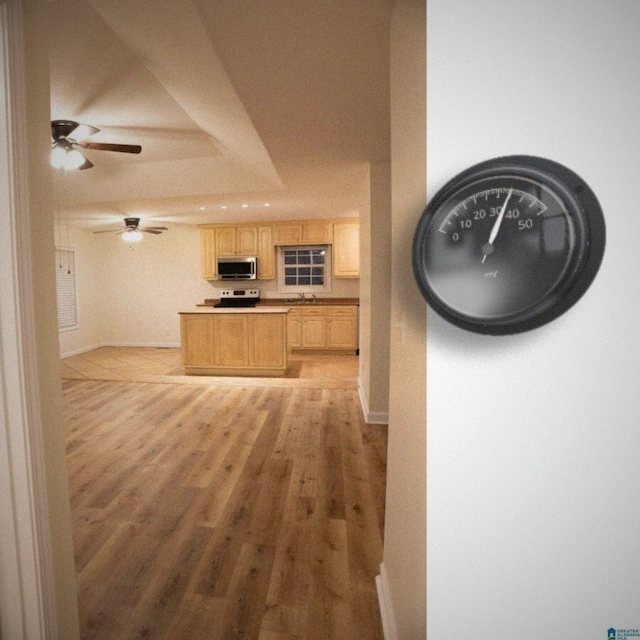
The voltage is 35mV
